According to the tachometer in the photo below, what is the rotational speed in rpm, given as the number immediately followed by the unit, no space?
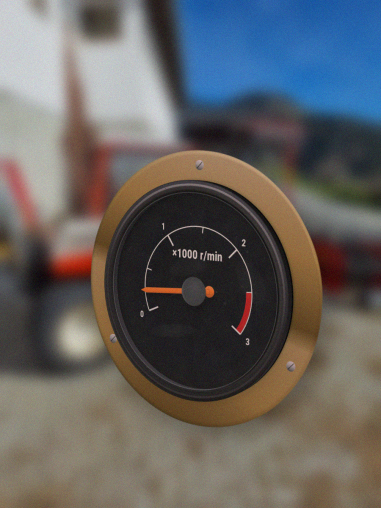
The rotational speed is 250rpm
